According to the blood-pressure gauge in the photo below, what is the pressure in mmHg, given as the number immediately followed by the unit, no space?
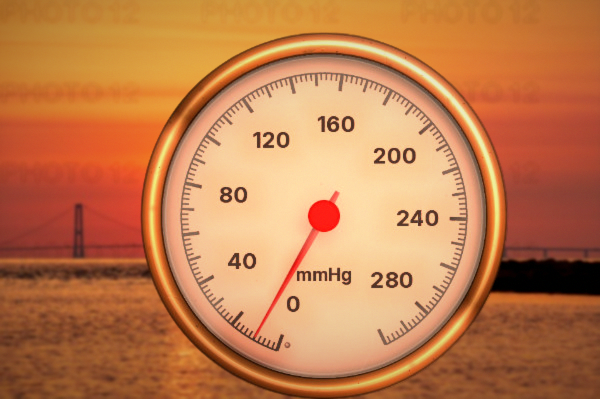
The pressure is 10mmHg
